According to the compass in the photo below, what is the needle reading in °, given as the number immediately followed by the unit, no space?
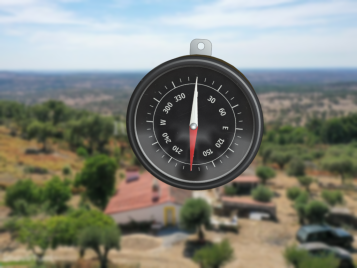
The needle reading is 180°
